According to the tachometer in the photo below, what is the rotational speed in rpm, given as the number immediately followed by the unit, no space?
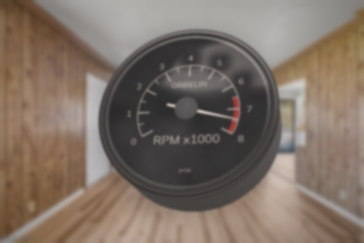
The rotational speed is 7500rpm
